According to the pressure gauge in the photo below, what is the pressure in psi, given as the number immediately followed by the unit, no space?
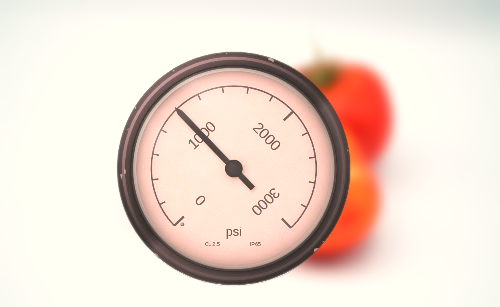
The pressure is 1000psi
